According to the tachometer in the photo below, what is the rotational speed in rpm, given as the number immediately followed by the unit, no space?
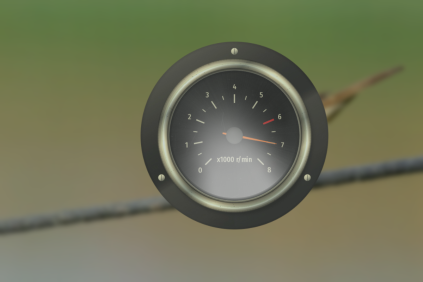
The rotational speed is 7000rpm
